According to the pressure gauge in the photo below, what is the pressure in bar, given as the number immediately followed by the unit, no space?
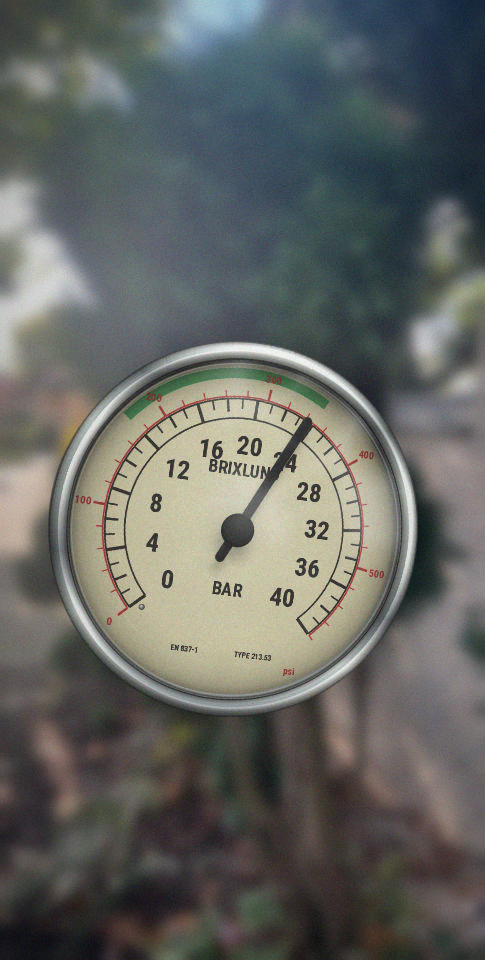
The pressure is 23.5bar
